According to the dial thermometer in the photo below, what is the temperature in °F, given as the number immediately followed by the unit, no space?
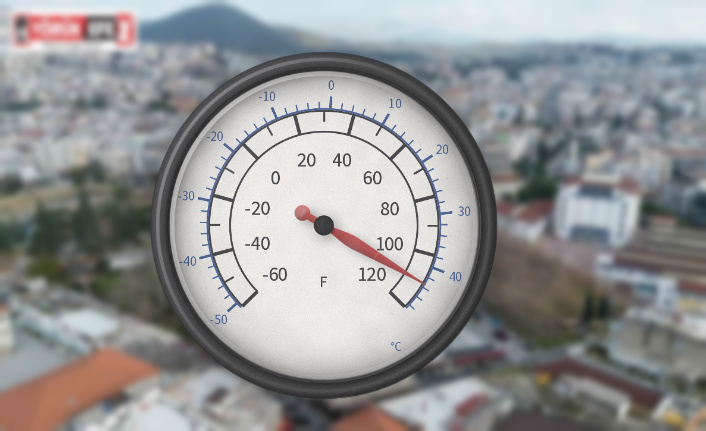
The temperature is 110°F
